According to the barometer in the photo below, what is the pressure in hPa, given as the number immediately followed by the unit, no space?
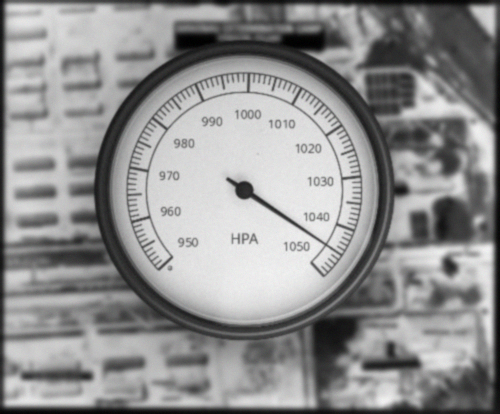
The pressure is 1045hPa
